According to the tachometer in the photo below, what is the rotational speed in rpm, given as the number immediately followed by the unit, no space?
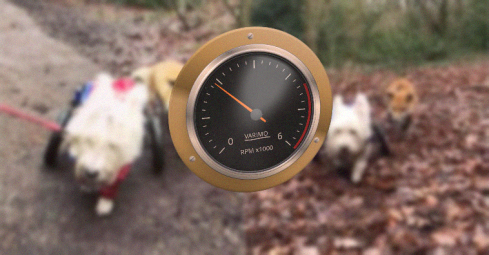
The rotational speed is 1900rpm
